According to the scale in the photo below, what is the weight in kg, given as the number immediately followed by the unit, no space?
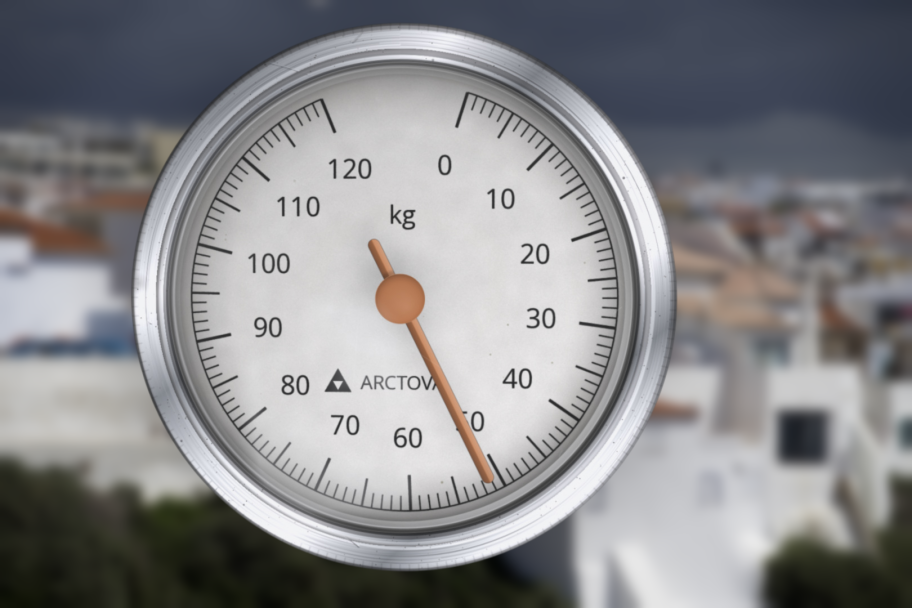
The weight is 51kg
